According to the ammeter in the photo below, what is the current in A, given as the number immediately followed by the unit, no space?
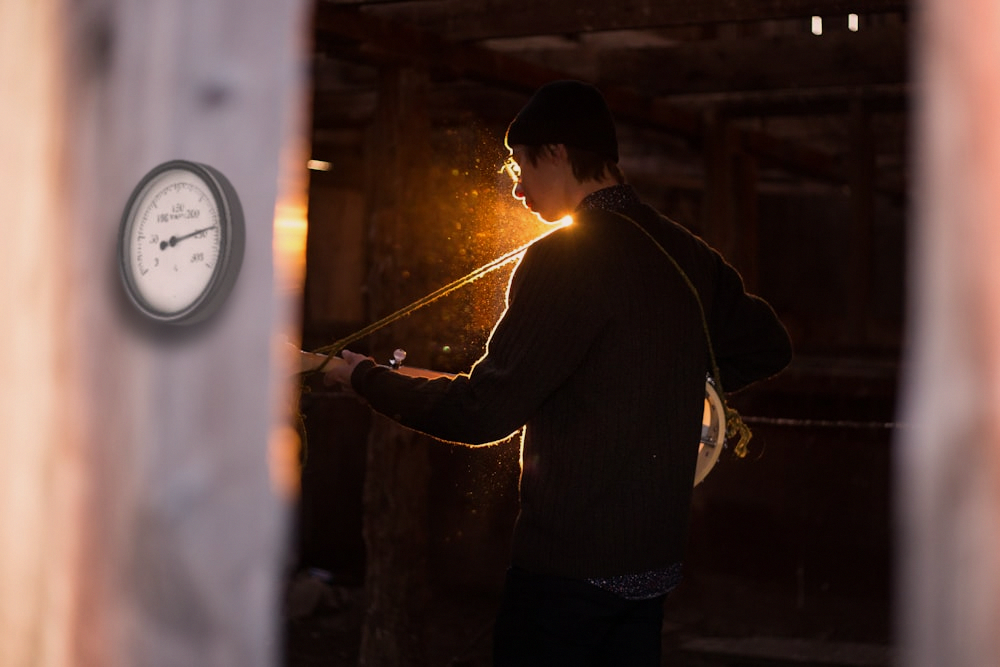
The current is 250A
